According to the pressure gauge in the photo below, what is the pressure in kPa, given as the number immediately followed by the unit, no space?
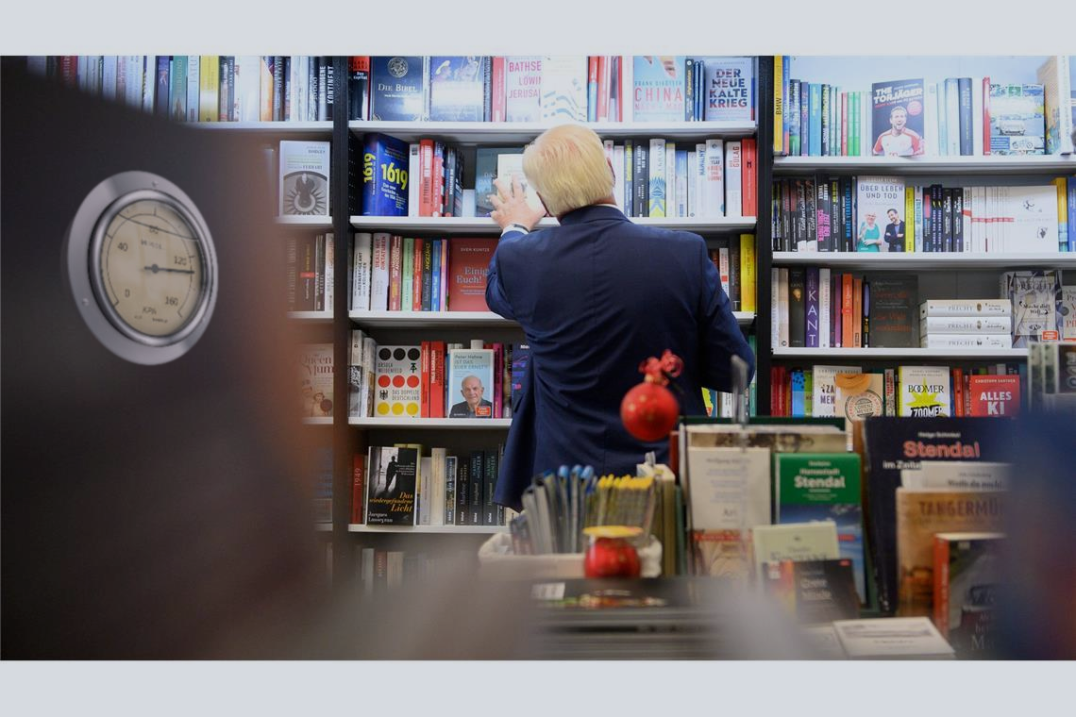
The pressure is 130kPa
